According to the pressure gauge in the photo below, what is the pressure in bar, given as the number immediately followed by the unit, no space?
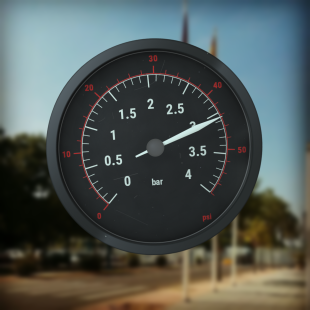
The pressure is 3.05bar
